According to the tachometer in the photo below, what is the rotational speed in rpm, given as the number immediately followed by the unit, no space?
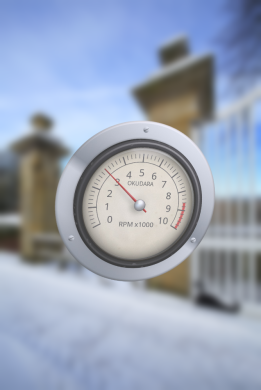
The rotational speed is 3000rpm
